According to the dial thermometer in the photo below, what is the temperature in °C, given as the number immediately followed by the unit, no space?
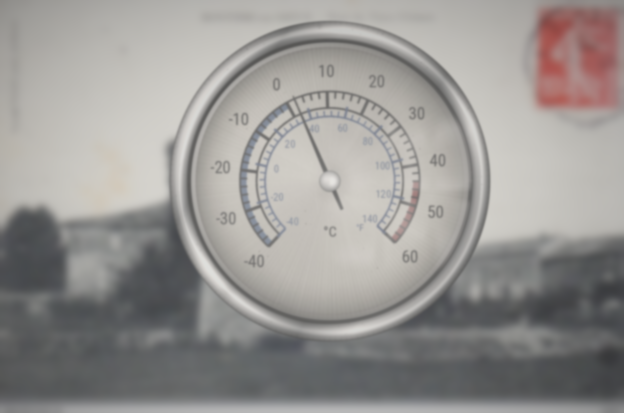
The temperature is 2°C
